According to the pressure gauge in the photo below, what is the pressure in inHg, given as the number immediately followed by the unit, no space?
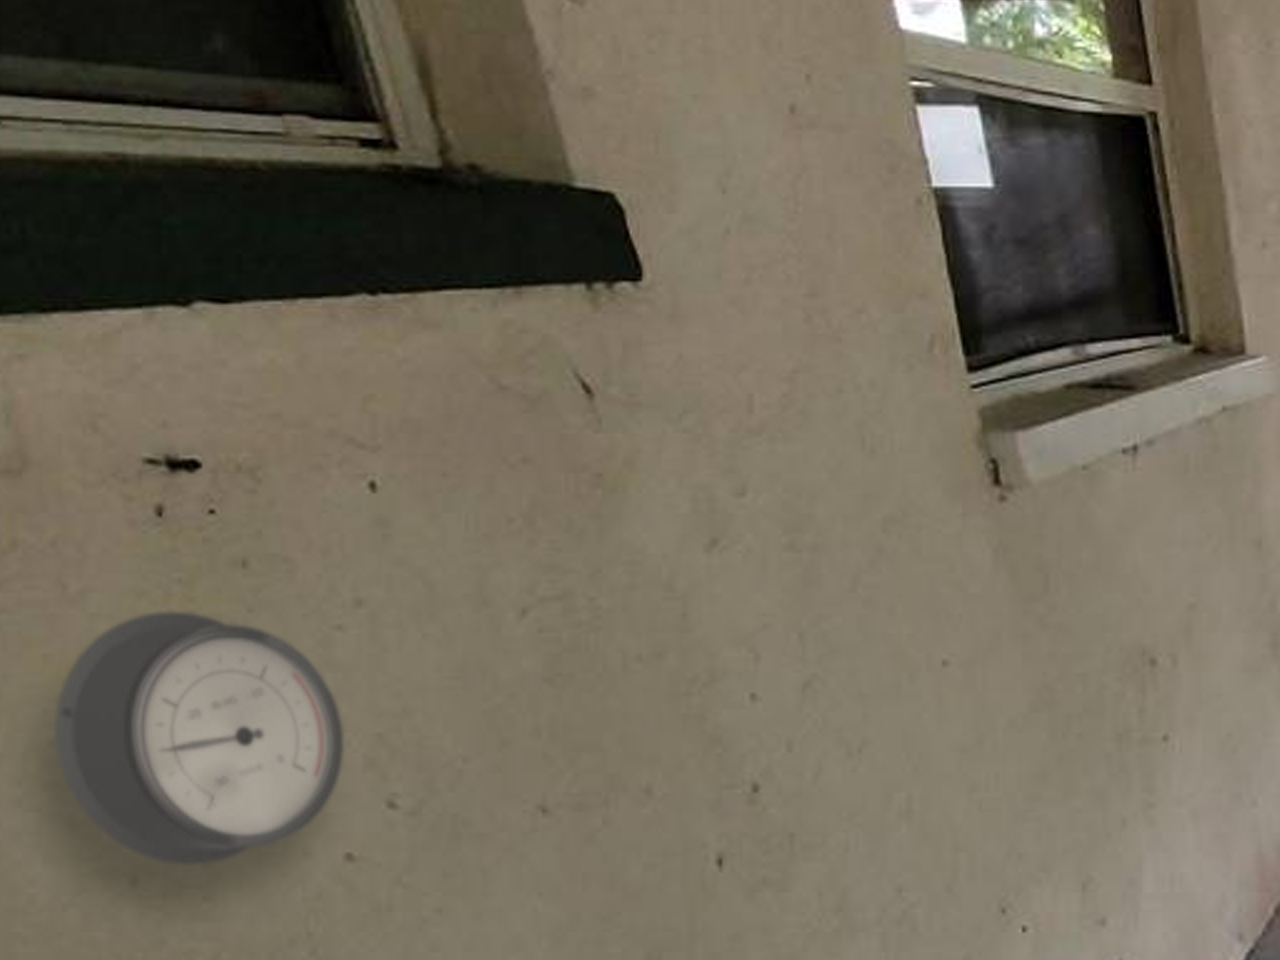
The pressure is -24inHg
